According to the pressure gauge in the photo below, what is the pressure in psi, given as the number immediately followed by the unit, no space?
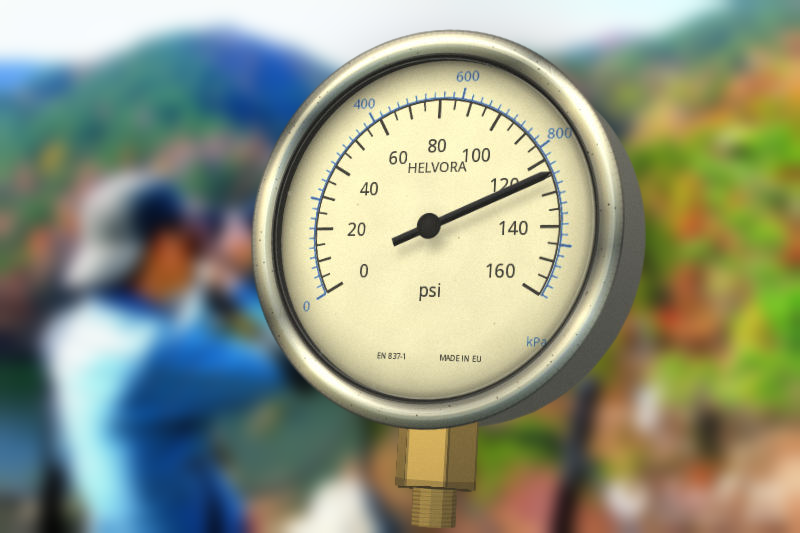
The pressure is 125psi
